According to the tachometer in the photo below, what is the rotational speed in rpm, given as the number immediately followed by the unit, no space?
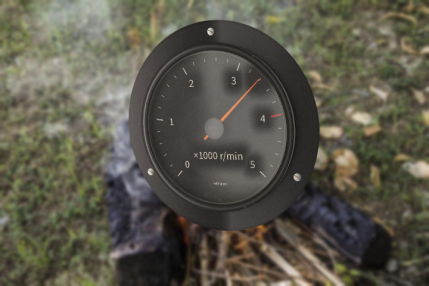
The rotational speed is 3400rpm
